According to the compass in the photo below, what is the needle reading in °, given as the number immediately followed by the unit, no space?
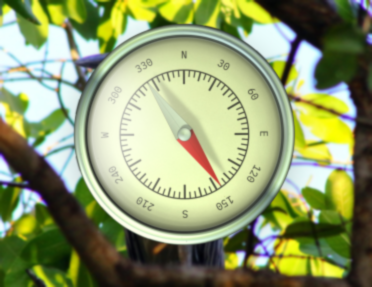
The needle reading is 145°
